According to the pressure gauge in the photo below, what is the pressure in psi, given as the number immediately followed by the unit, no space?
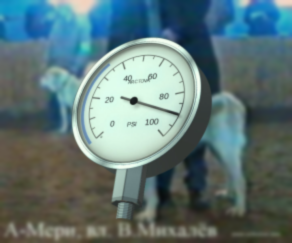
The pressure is 90psi
